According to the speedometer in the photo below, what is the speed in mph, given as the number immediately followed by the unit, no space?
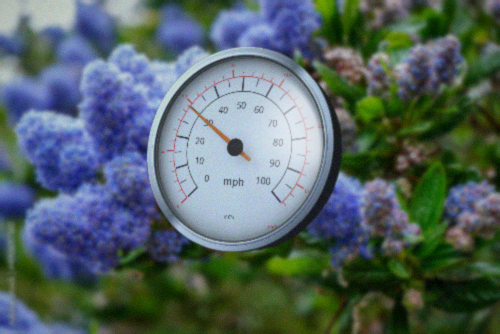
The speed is 30mph
